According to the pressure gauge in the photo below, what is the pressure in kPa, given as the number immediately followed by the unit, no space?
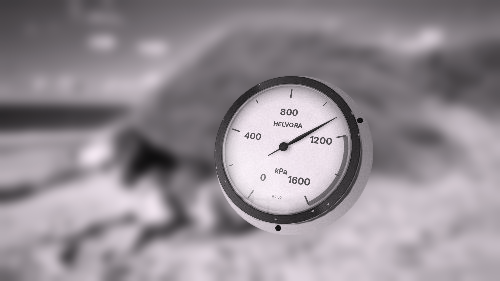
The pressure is 1100kPa
